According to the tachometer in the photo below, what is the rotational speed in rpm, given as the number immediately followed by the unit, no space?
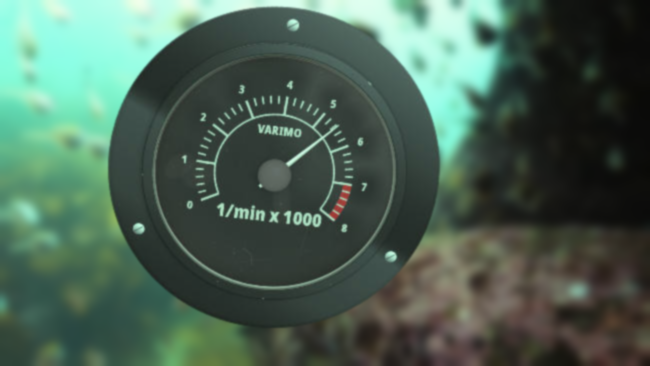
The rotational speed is 5400rpm
